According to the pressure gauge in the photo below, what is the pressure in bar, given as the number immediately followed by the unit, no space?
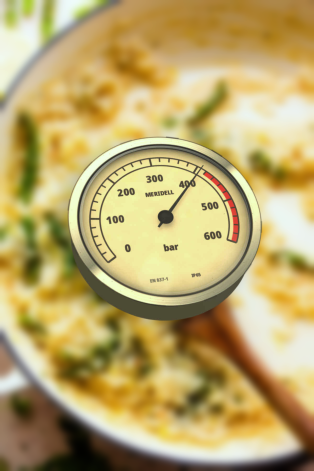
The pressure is 410bar
